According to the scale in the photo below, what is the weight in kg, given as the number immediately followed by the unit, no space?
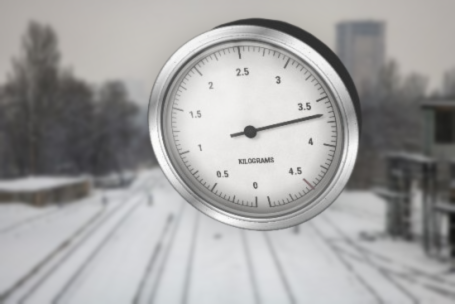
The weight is 3.65kg
